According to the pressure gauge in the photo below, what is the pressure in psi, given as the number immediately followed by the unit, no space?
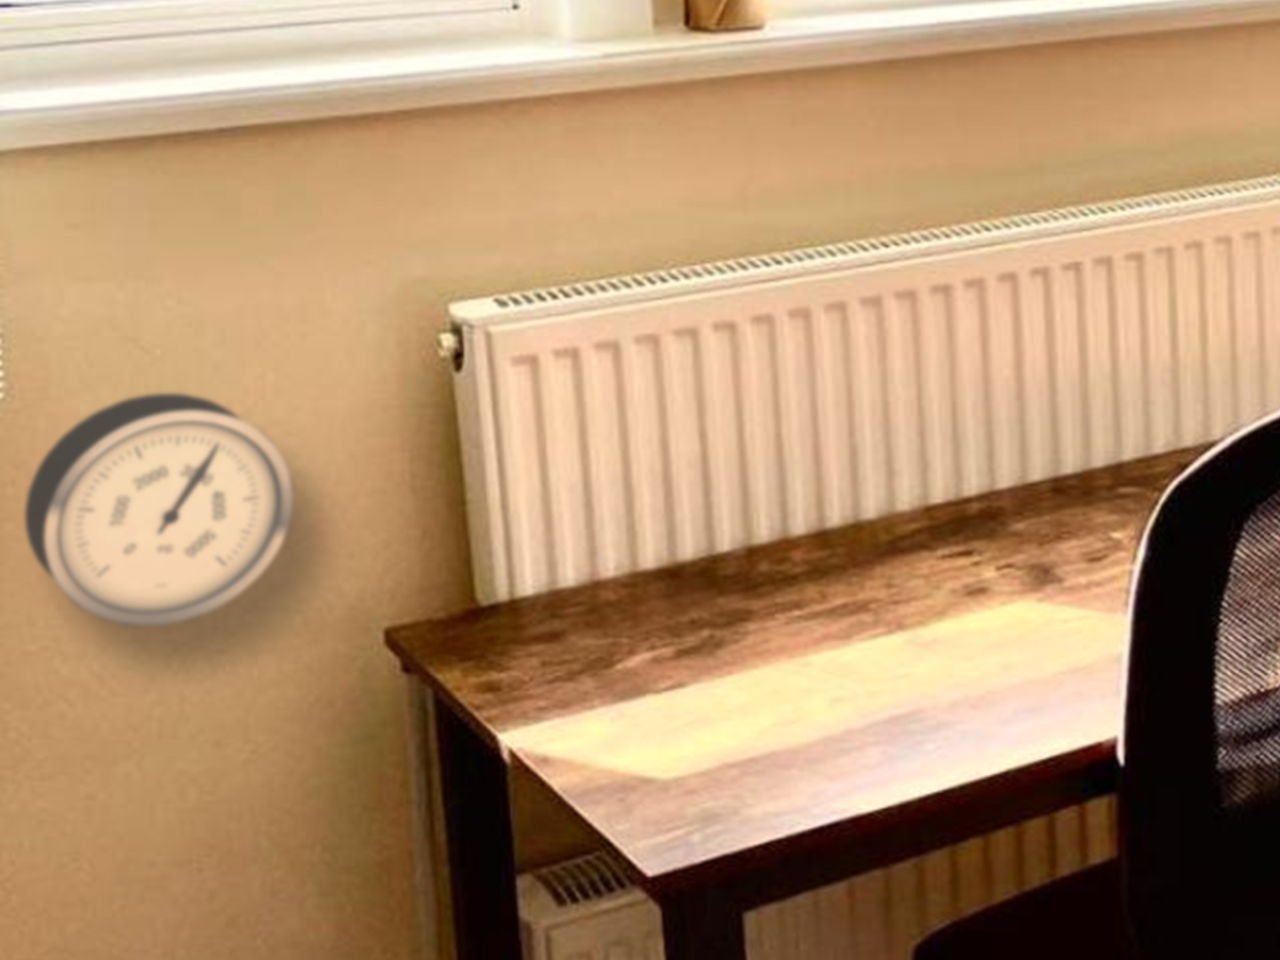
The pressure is 3000psi
